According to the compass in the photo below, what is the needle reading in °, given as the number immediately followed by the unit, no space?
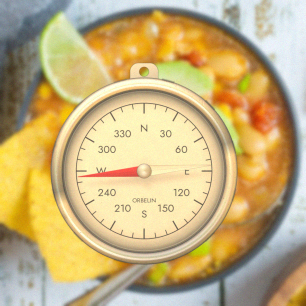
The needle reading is 265°
